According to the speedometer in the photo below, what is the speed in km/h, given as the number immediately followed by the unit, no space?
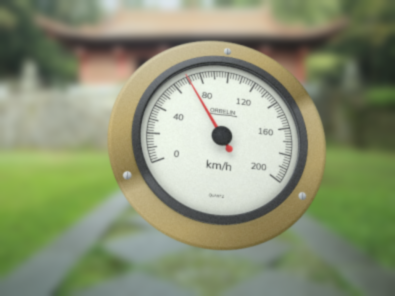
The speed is 70km/h
